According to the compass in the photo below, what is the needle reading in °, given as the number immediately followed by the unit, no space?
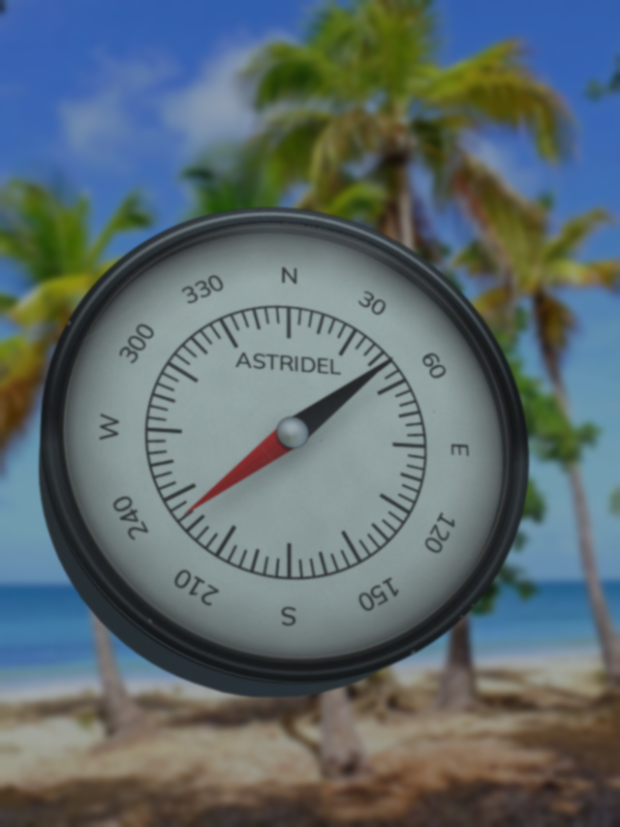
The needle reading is 230°
